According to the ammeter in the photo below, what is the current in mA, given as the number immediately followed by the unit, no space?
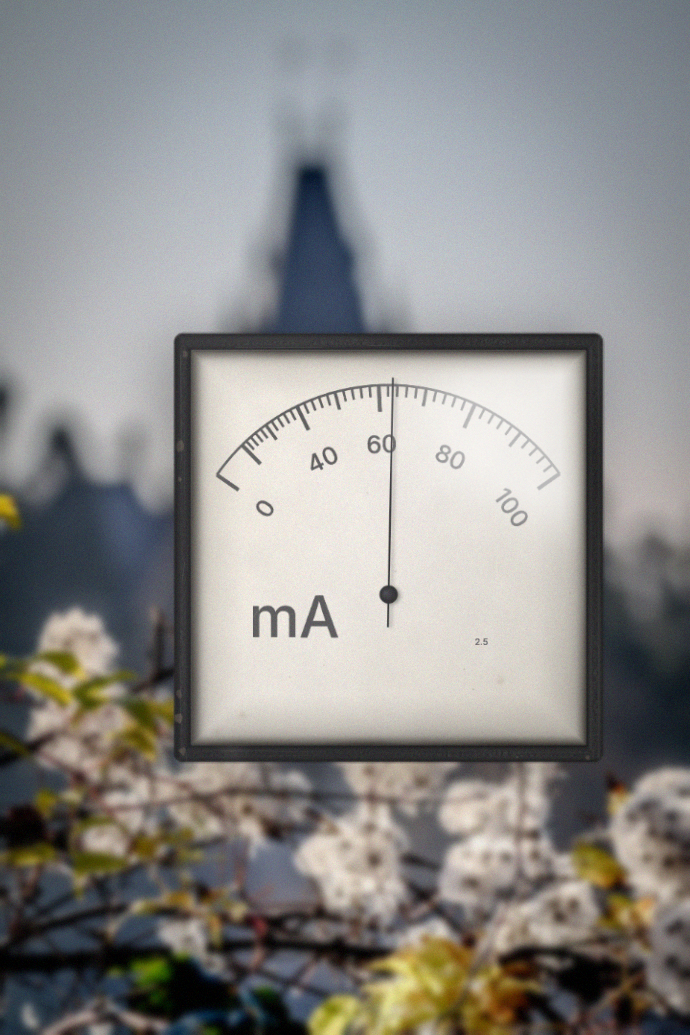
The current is 63mA
